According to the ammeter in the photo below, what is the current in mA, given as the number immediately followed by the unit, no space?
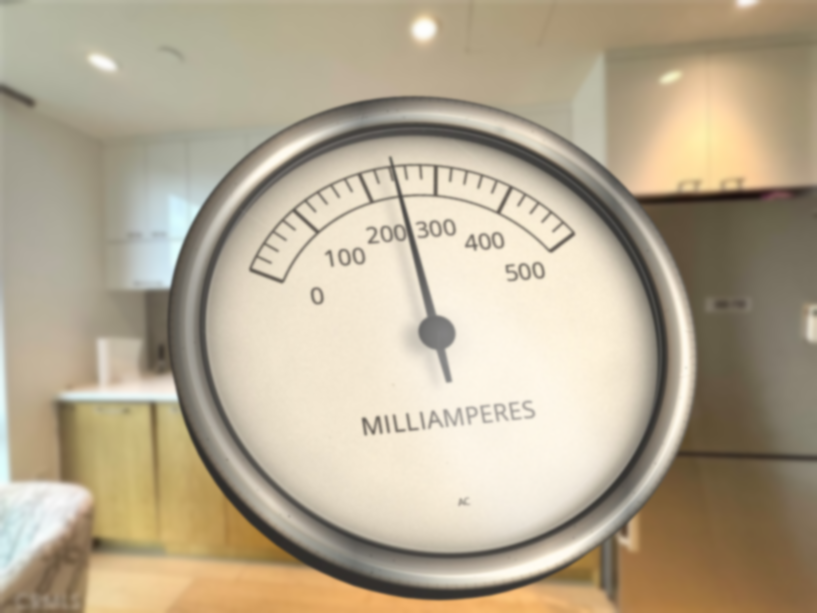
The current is 240mA
